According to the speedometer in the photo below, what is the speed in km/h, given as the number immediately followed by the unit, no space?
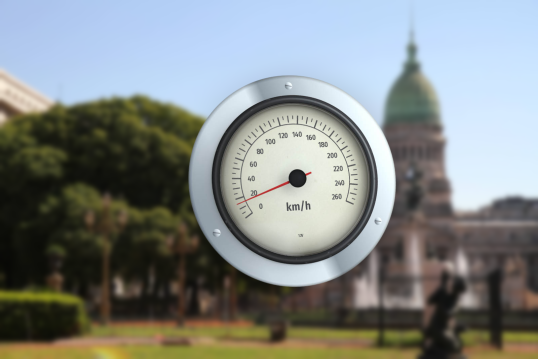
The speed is 15km/h
